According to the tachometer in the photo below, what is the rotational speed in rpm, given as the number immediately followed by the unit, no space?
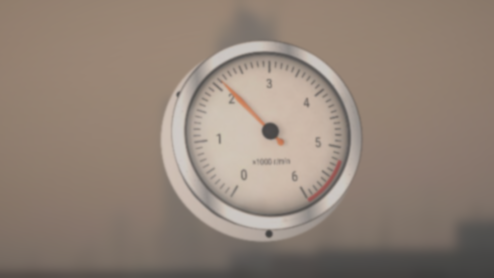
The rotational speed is 2100rpm
